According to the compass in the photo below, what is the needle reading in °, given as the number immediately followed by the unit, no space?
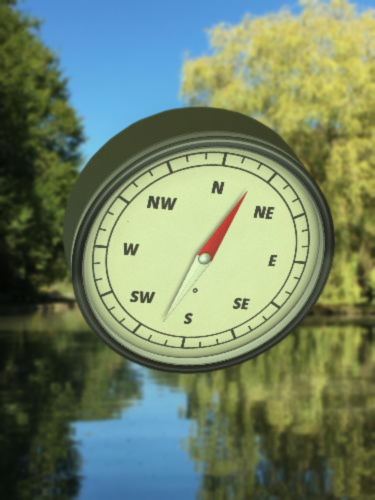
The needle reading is 20°
